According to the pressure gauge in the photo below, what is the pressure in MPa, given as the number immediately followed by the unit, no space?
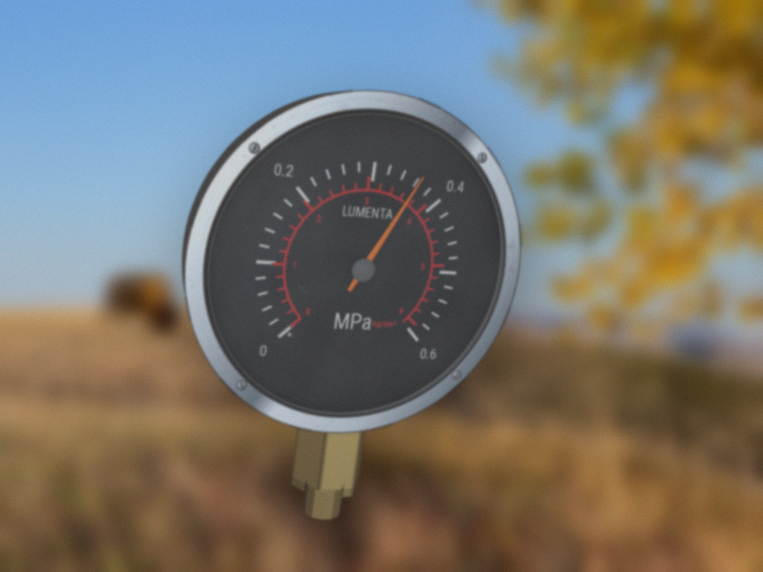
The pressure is 0.36MPa
